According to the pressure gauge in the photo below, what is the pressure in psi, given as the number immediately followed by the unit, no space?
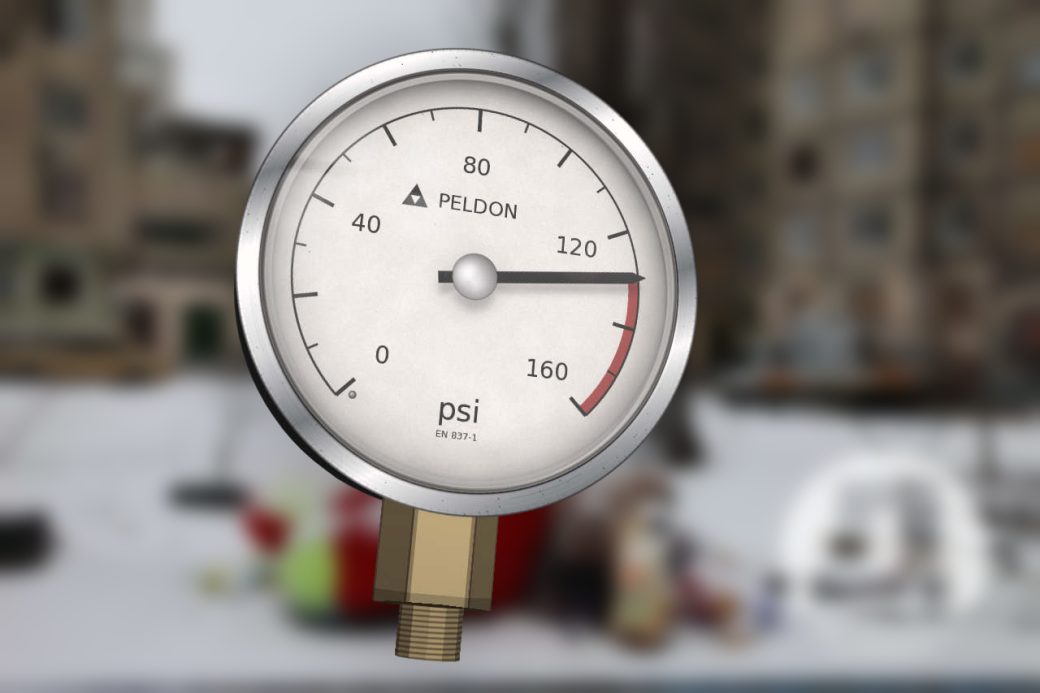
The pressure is 130psi
